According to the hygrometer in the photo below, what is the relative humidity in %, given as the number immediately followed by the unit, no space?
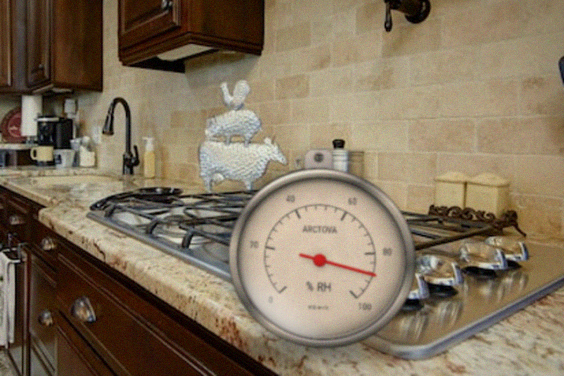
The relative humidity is 88%
